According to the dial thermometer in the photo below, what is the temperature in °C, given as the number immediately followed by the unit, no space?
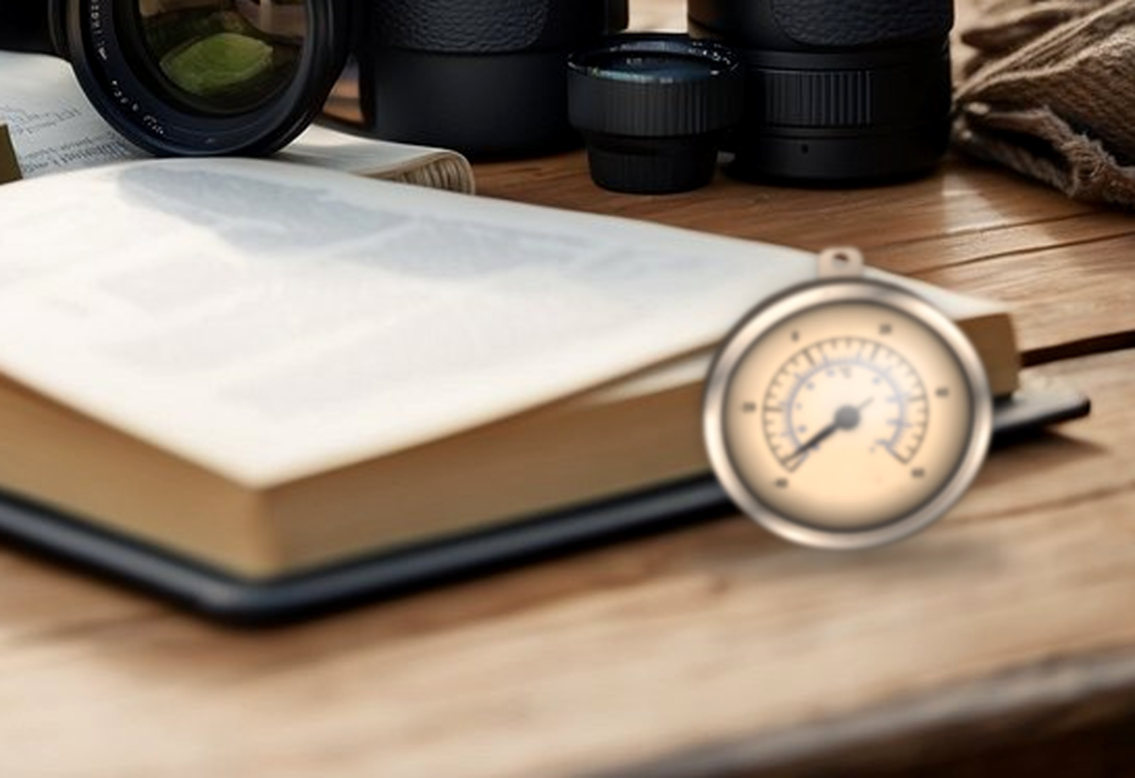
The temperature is -36°C
